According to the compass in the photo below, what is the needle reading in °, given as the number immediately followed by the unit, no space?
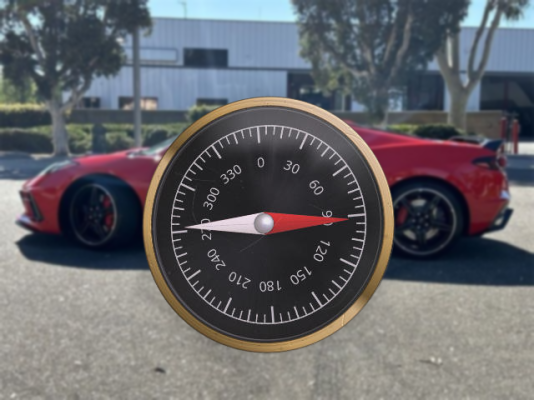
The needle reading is 92.5°
